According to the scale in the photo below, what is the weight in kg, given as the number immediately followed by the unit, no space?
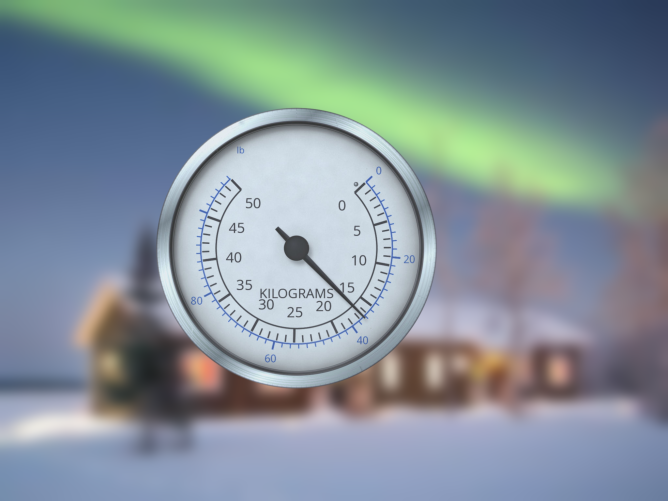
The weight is 16.5kg
